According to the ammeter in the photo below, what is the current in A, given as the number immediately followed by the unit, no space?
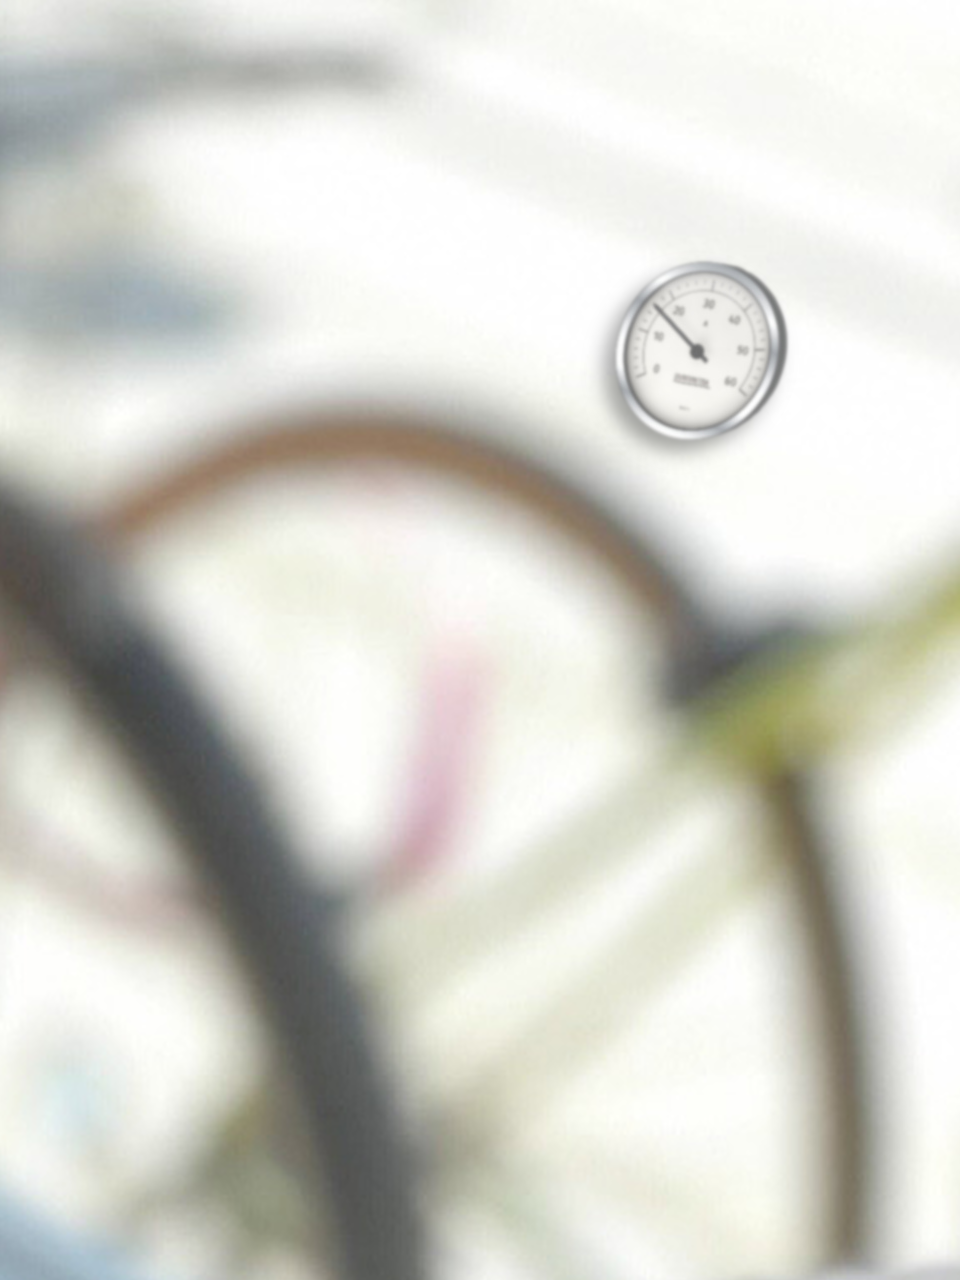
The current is 16A
